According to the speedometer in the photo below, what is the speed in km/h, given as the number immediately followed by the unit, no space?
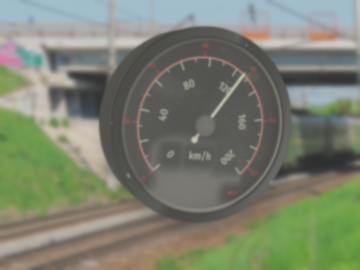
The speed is 125km/h
